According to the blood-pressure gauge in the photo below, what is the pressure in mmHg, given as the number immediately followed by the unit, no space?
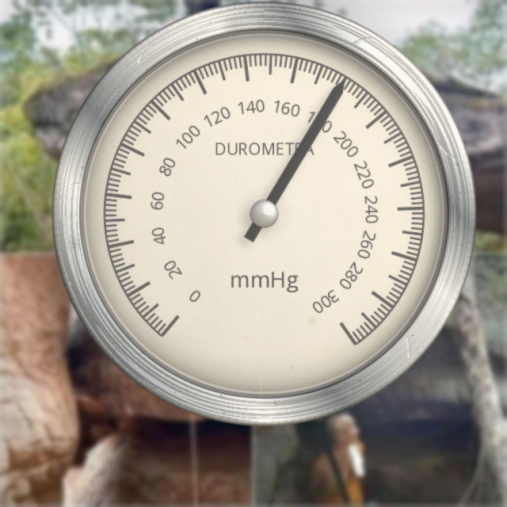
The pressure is 180mmHg
